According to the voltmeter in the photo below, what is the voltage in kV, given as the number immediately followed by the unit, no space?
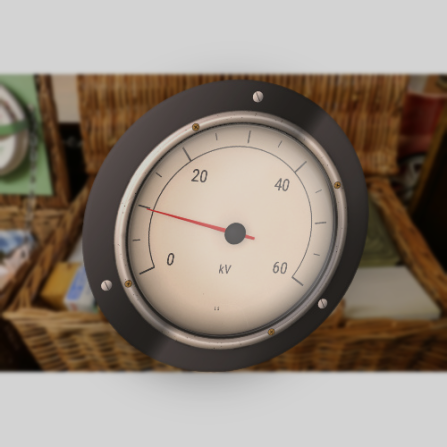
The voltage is 10kV
